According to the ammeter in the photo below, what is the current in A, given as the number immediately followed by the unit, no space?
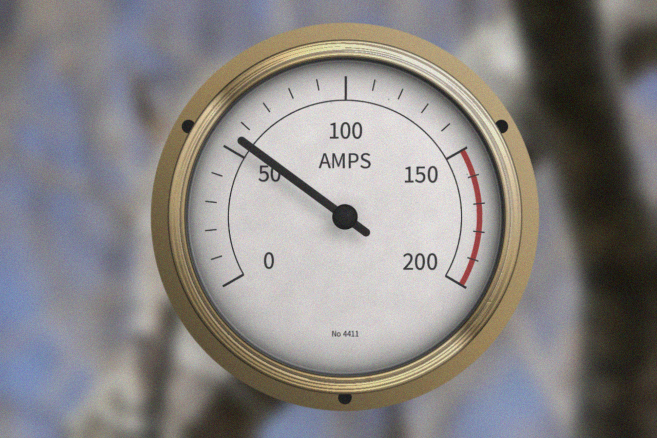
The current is 55A
